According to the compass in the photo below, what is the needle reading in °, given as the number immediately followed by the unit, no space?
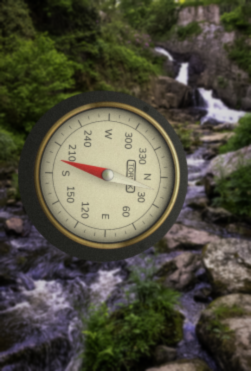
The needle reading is 195°
